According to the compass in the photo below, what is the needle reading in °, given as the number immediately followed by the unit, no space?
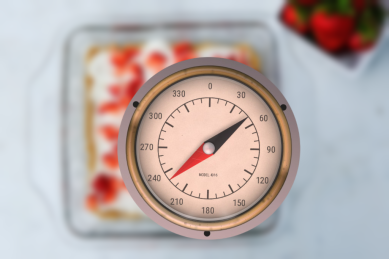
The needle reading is 230°
